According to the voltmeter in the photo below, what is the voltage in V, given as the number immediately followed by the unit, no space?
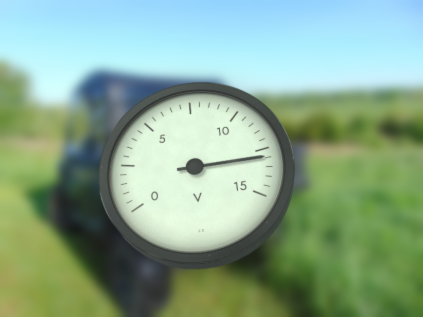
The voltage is 13V
